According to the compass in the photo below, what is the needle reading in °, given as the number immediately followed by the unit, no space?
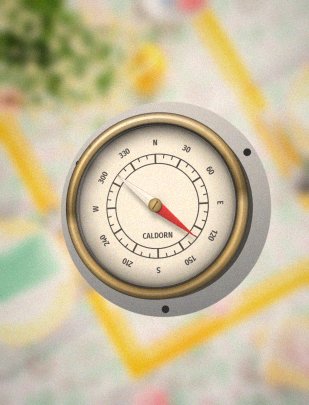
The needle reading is 130°
